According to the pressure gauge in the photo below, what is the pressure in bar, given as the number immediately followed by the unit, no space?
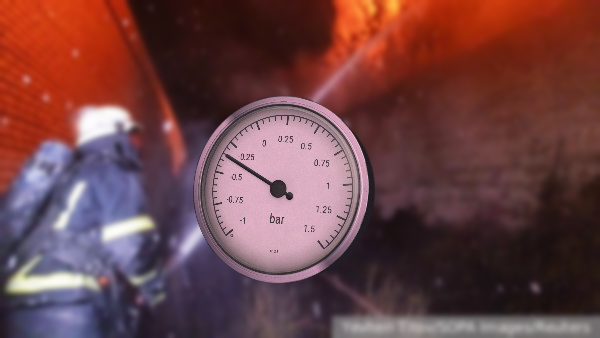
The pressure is -0.35bar
